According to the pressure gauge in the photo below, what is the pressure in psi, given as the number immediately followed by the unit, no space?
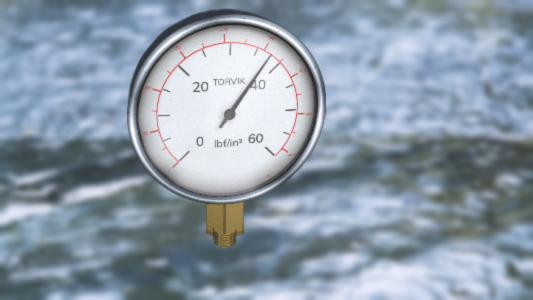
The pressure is 37.5psi
